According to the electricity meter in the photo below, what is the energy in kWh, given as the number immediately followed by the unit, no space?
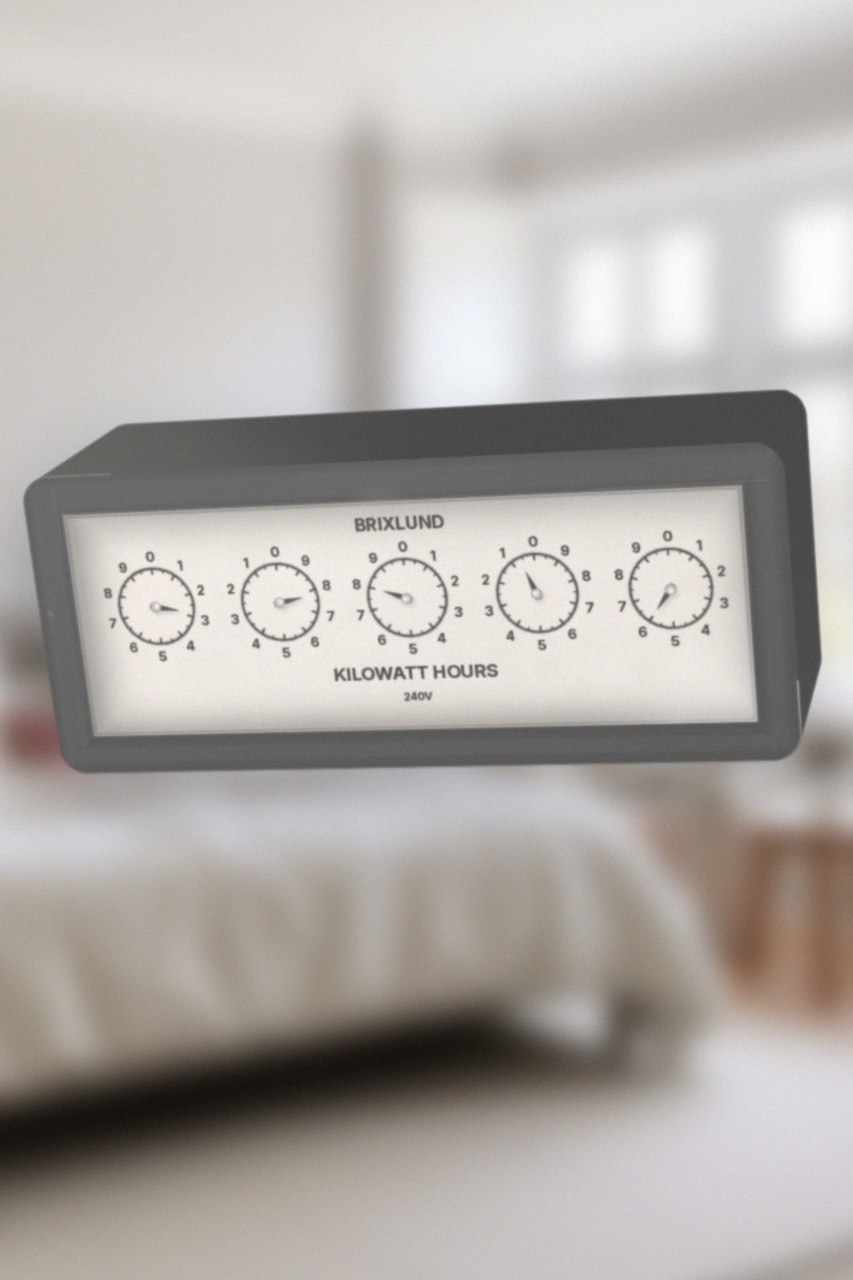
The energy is 27806kWh
